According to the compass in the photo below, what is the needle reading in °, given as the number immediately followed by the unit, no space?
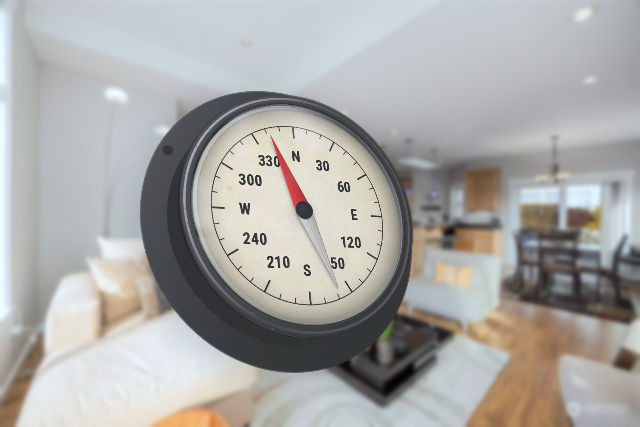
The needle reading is 340°
